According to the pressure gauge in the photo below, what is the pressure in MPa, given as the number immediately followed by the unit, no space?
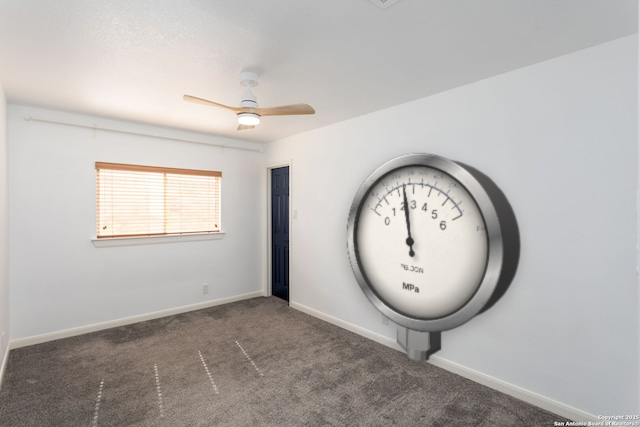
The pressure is 2.5MPa
